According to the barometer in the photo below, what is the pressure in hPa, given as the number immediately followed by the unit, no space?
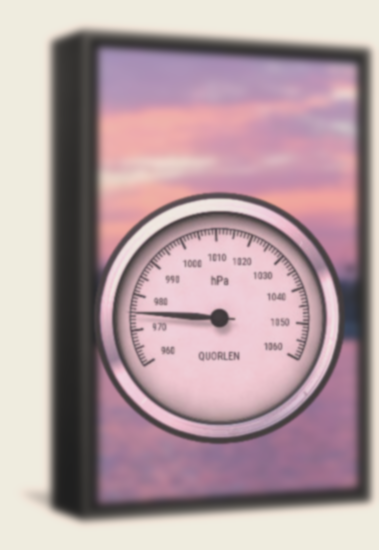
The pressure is 975hPa
